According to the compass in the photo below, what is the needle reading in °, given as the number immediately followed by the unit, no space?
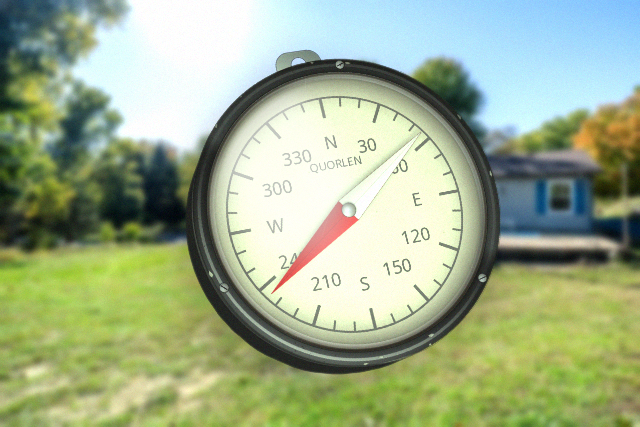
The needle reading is 235°
